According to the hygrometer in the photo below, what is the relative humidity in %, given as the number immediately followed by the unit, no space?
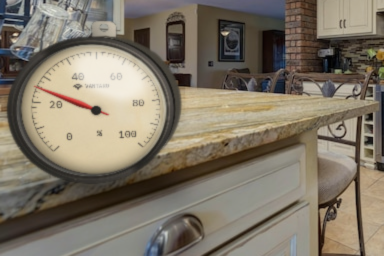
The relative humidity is 26%
